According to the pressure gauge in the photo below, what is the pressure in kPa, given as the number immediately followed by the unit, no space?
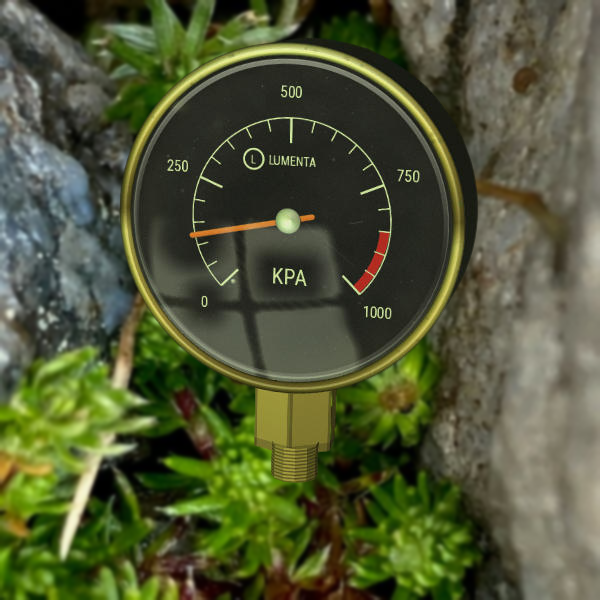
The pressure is 125kPa
